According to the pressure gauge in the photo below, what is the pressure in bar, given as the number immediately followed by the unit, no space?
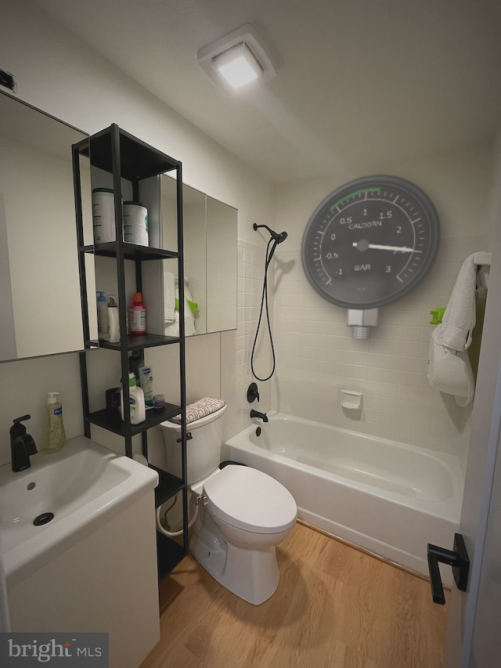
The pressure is 2.5bar
